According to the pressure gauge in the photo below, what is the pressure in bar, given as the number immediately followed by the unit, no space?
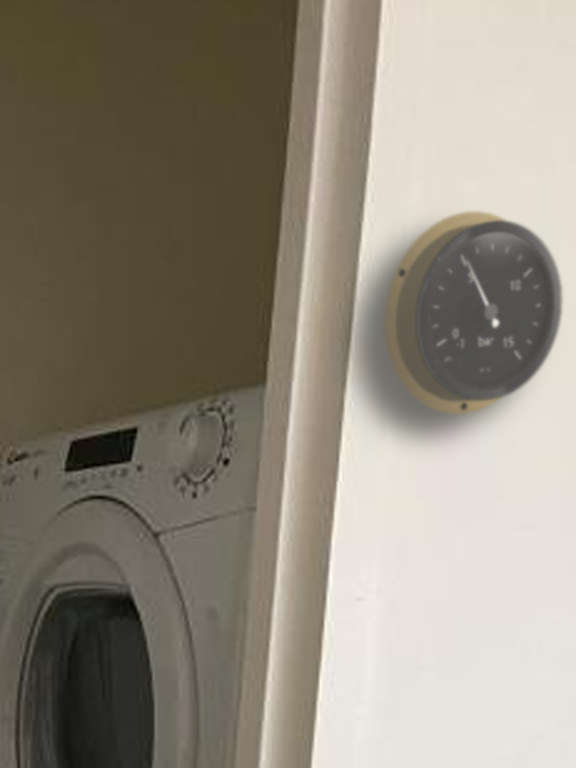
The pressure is 5bar
